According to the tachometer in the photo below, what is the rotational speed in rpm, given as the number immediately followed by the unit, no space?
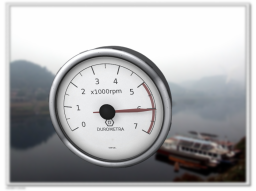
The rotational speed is 6000rpm
